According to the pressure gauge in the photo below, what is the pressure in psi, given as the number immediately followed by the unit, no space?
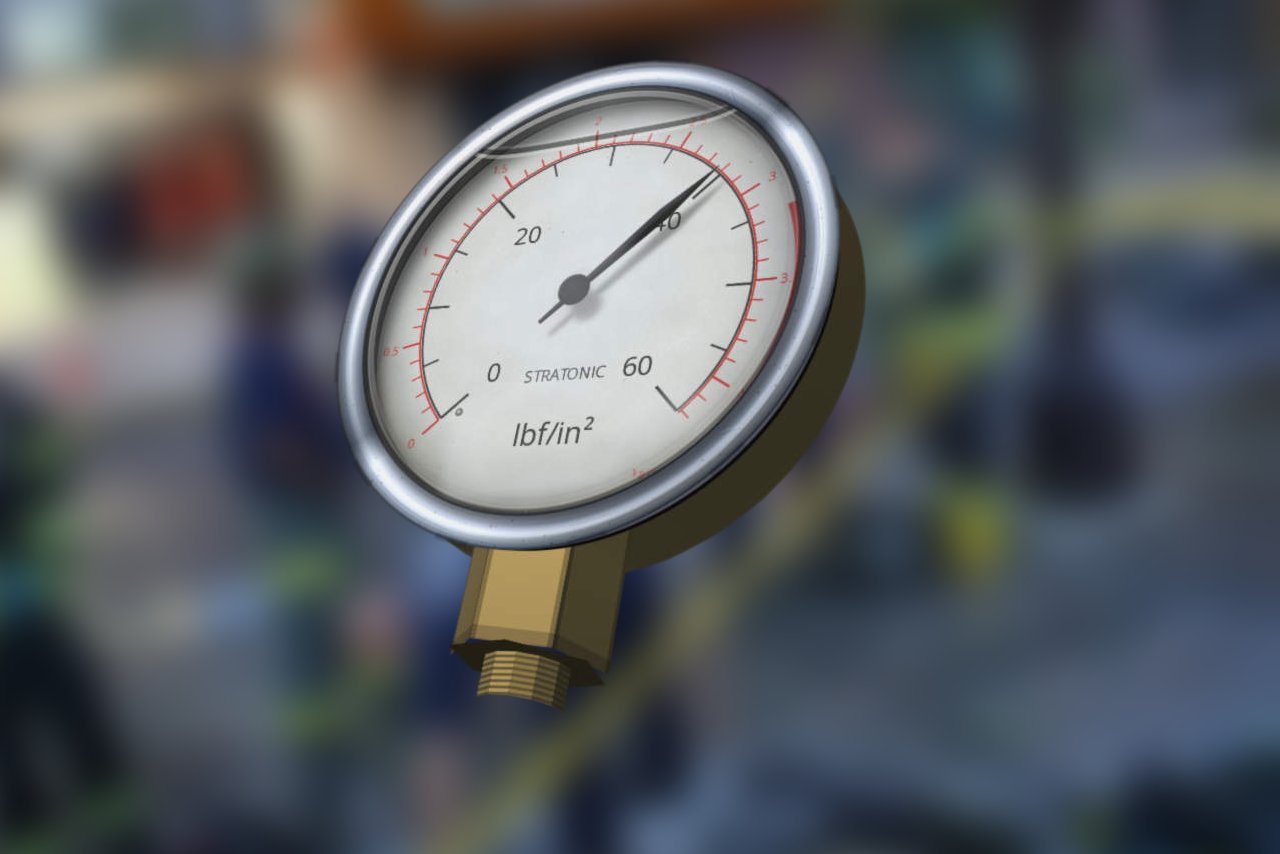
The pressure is 40psi
